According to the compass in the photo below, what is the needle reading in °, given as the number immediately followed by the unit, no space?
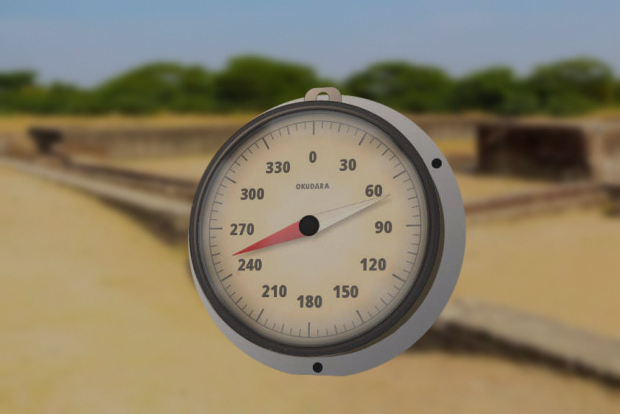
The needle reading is 250°
